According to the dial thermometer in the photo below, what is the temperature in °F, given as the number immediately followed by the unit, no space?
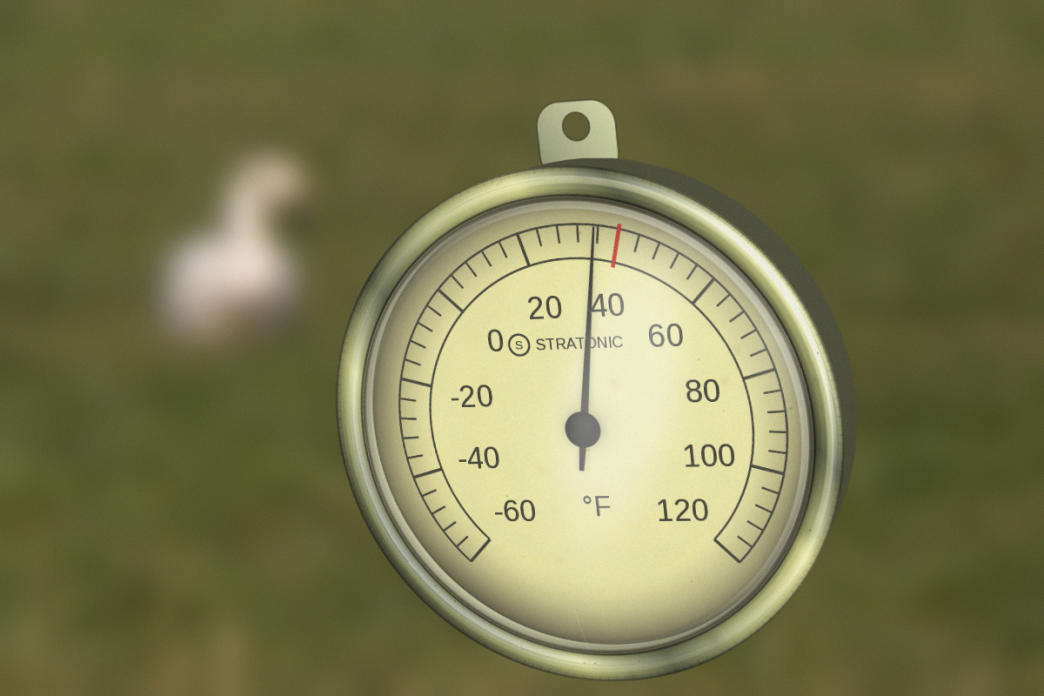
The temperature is 36°F
